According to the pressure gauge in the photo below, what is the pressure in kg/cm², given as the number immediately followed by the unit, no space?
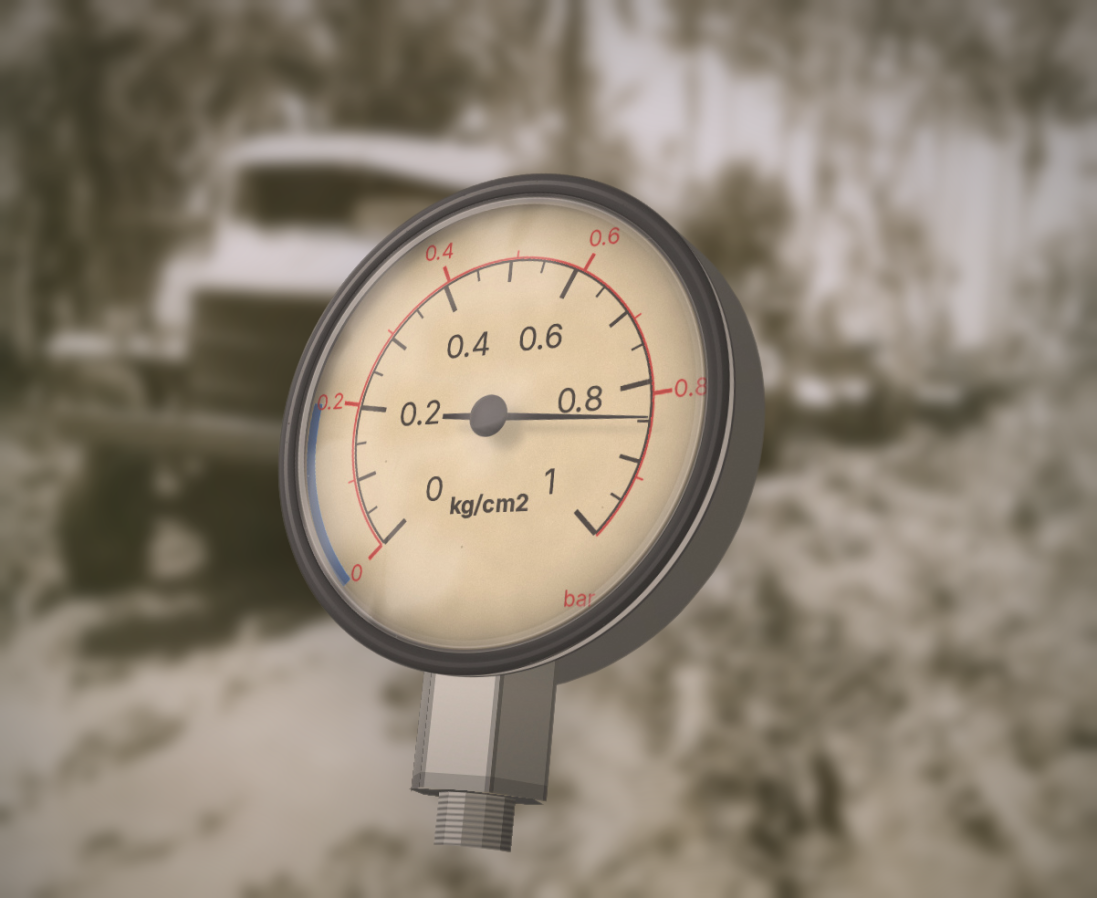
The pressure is 0.85kg/cm²
